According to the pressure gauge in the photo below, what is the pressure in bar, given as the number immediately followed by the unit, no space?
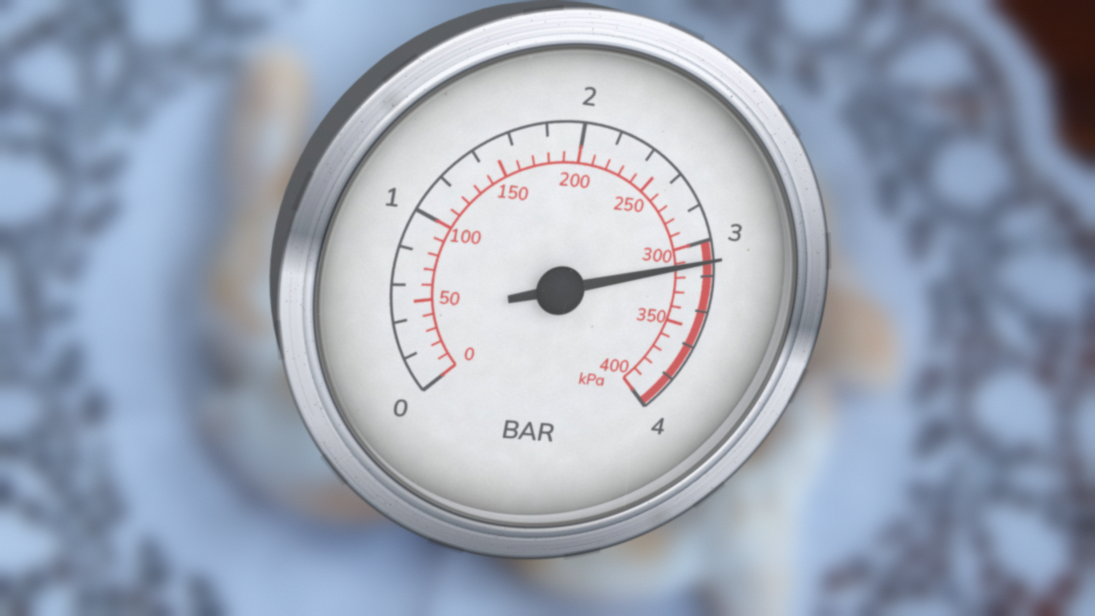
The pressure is 3.1bar
